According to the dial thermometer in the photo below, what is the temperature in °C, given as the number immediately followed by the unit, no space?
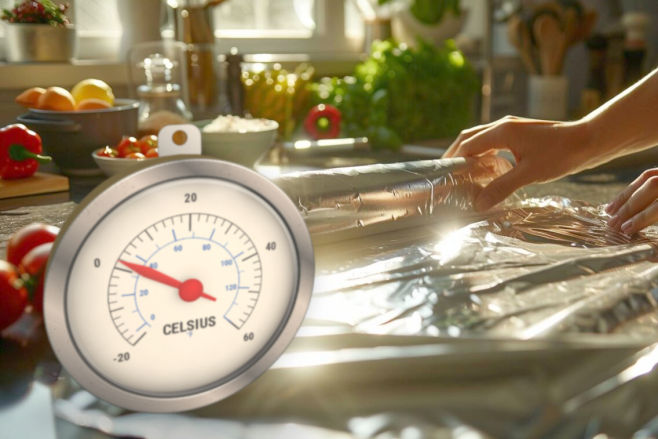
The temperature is 2°C
